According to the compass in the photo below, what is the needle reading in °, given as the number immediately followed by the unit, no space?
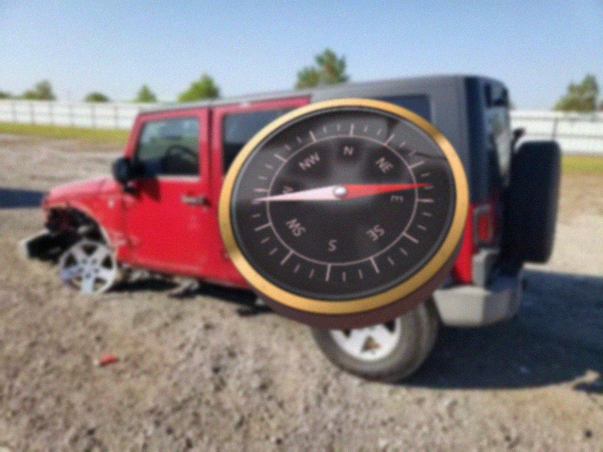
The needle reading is 80°
